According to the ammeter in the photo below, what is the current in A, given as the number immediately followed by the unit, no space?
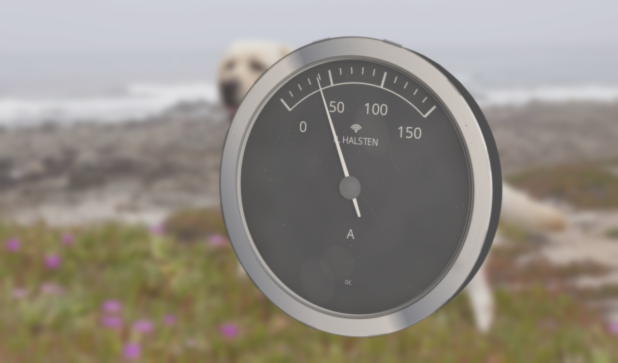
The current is 40A
